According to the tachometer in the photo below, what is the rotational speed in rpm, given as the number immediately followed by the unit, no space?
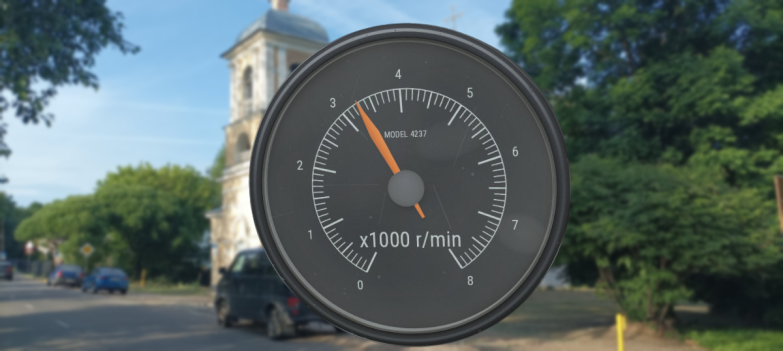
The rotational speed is 3300rpm
